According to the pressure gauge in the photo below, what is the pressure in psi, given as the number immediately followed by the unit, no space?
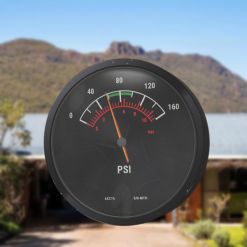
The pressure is 60psi
